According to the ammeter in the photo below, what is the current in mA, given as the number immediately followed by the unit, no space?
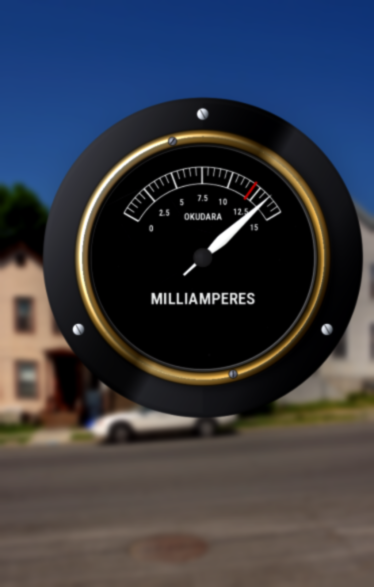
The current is 13.5mA
